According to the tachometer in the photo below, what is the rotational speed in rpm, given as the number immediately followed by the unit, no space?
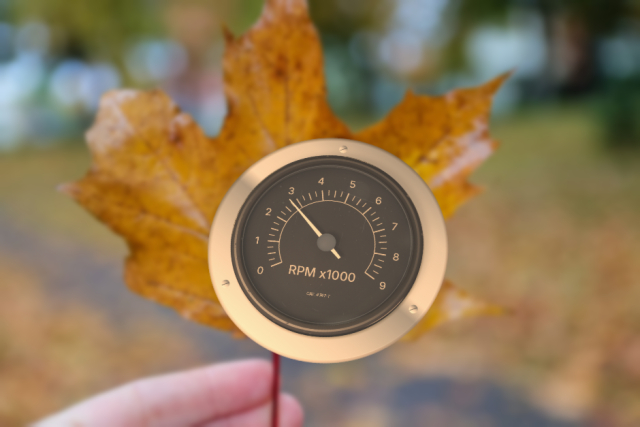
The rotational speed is 2750rpm
